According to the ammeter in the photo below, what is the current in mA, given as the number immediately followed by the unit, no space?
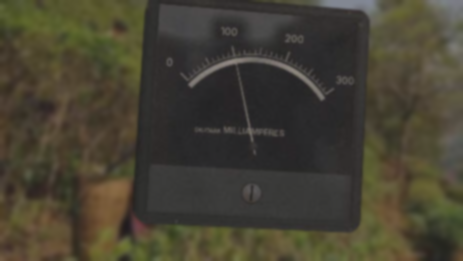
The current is 100mA
